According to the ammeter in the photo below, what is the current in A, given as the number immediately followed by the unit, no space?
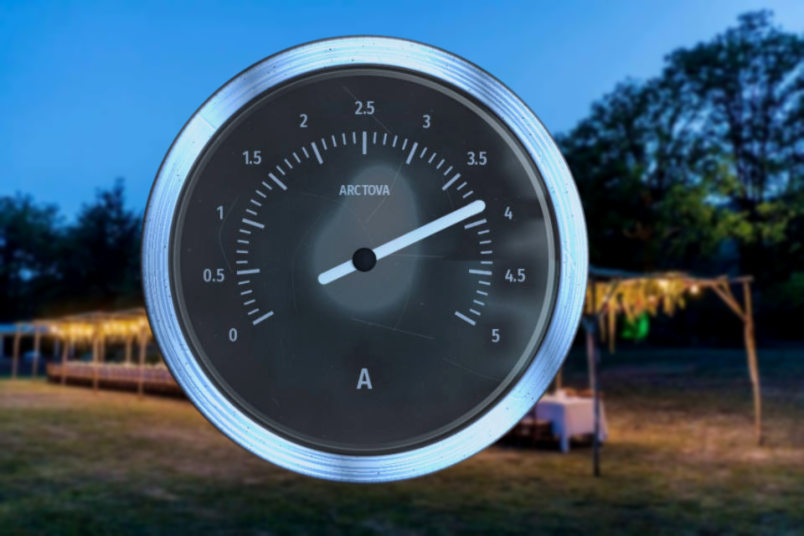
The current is 3.85A
